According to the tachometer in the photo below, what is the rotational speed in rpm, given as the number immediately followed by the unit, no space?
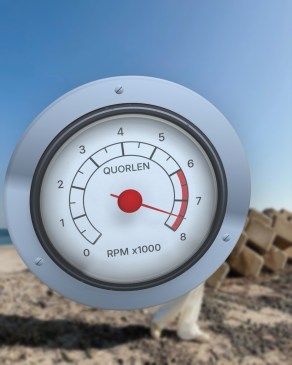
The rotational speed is 7500rpm
